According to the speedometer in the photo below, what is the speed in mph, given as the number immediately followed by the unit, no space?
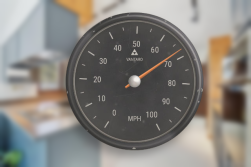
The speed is 67.5mph
